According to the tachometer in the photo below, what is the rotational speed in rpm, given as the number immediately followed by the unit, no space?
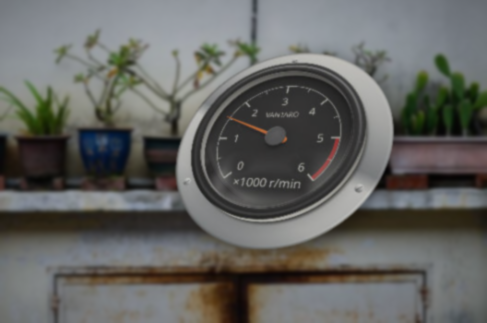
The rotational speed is 1500rpm
